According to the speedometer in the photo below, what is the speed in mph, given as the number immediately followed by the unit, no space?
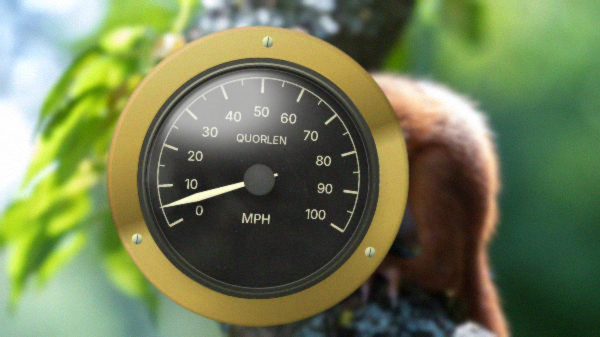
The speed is 5mph
